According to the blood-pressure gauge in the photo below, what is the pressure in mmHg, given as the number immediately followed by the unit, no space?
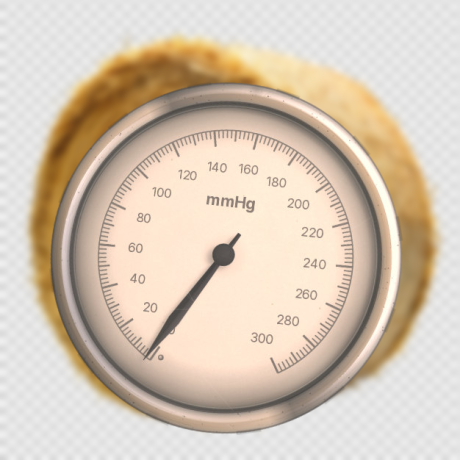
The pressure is 2mmHg
